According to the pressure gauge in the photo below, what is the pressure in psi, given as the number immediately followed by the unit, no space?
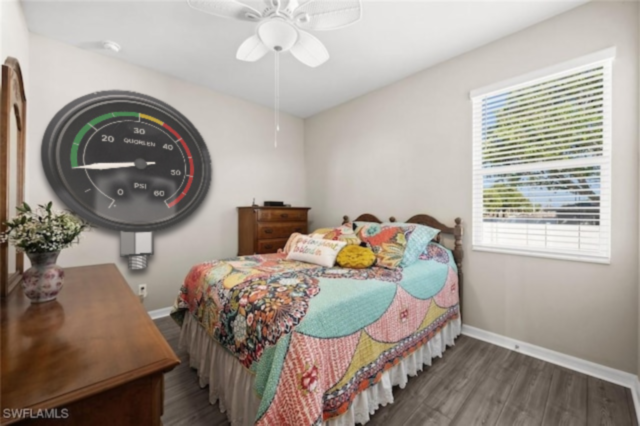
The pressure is 10psi
